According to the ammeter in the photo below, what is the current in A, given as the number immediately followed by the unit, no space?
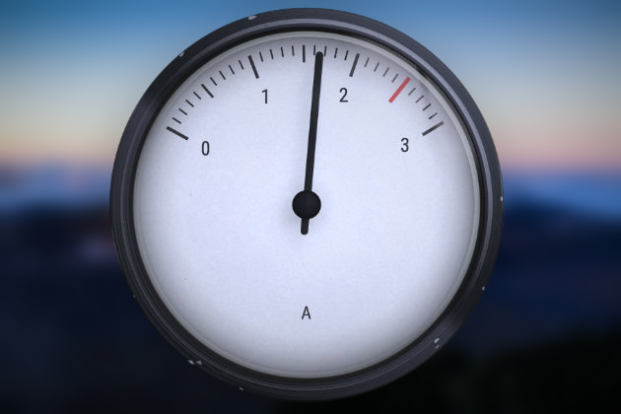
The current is 1.65A
